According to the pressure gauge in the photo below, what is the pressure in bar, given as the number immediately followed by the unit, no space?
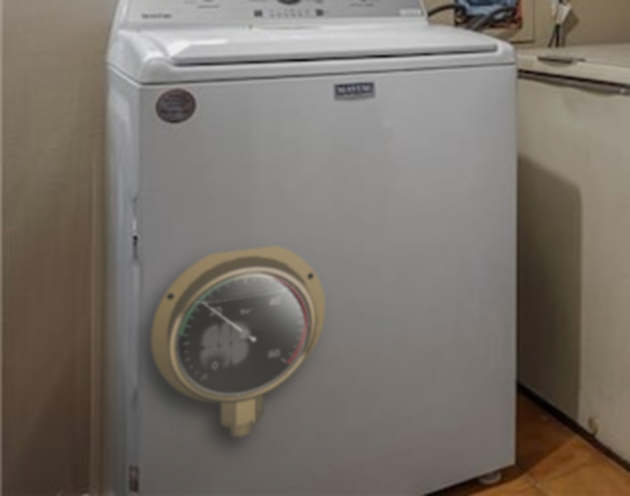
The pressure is 20bar
